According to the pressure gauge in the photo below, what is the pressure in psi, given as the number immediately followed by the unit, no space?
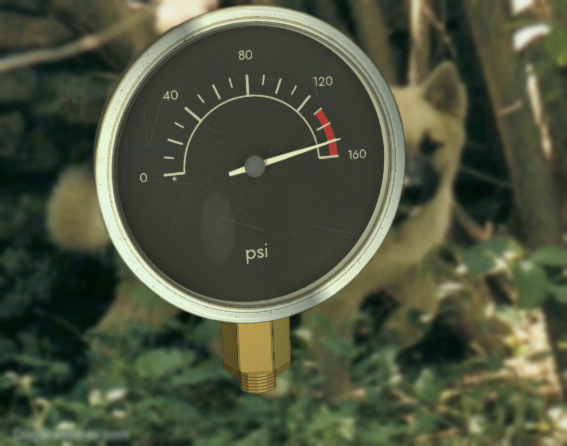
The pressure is 150psi
